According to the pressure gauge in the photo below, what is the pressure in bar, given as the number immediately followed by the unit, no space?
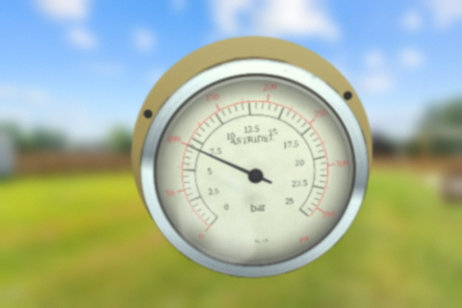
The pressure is 7bar
